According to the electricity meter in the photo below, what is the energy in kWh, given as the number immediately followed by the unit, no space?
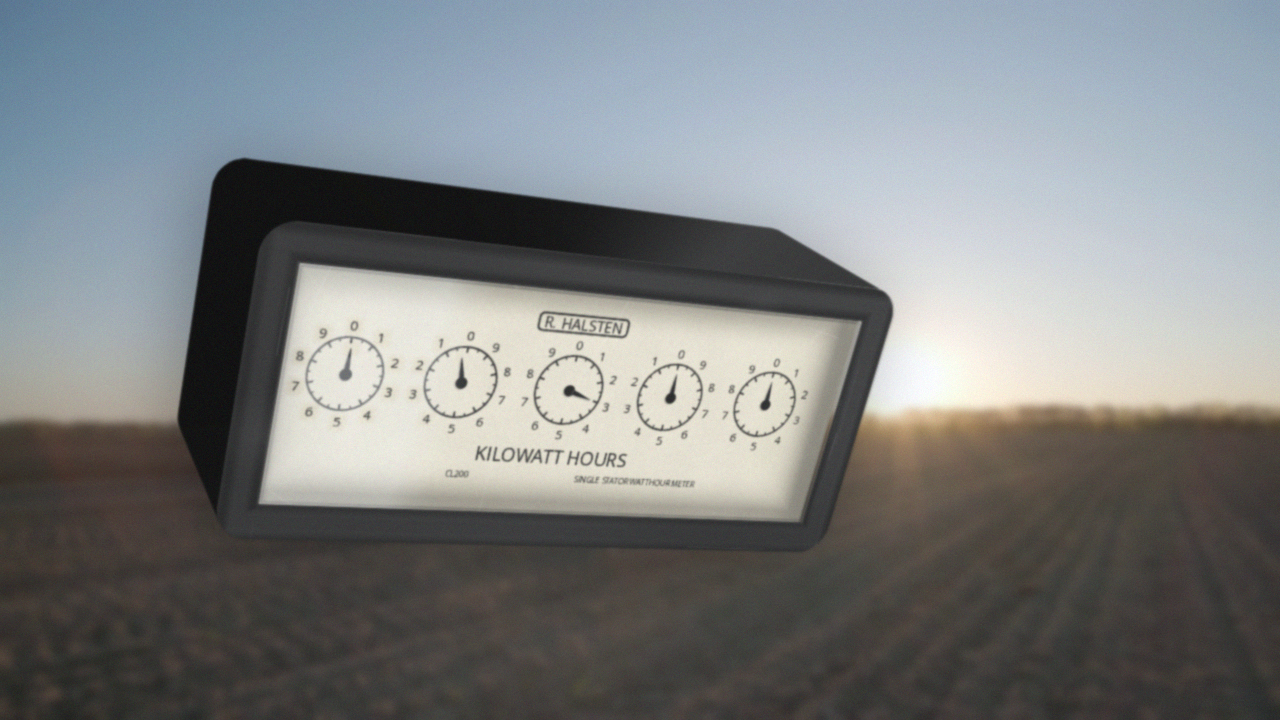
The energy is 300kWh
